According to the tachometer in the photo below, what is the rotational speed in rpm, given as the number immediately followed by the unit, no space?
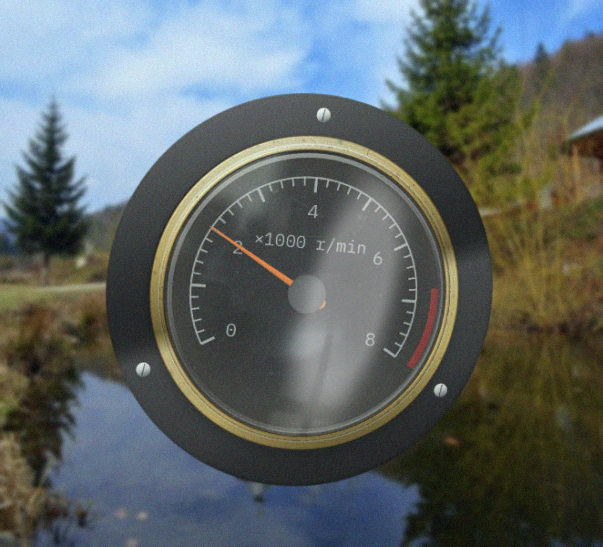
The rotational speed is 2000rpm
